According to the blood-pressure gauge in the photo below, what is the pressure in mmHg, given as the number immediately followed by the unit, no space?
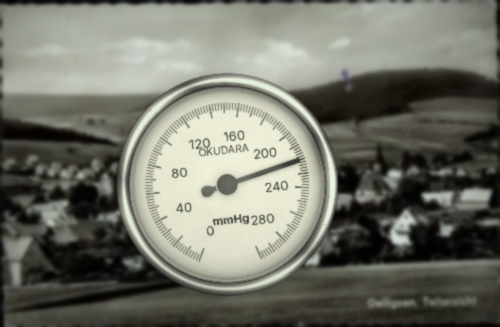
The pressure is 220mmHg
